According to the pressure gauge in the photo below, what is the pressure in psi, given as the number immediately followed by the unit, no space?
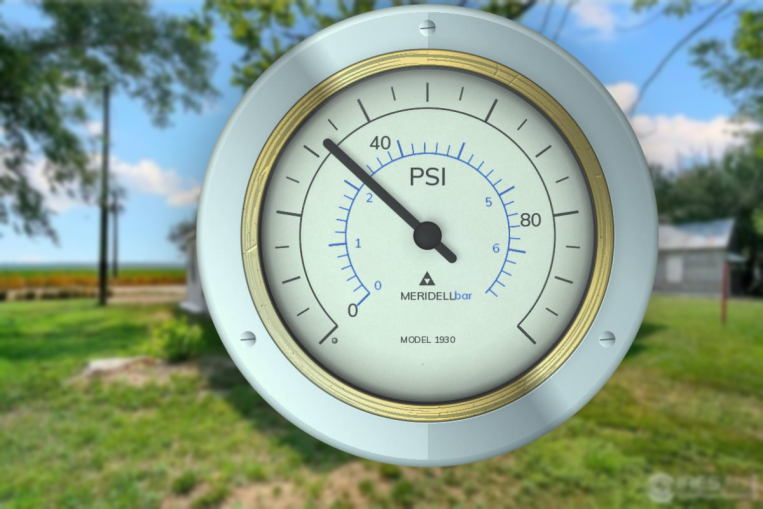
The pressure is 32.5psi
